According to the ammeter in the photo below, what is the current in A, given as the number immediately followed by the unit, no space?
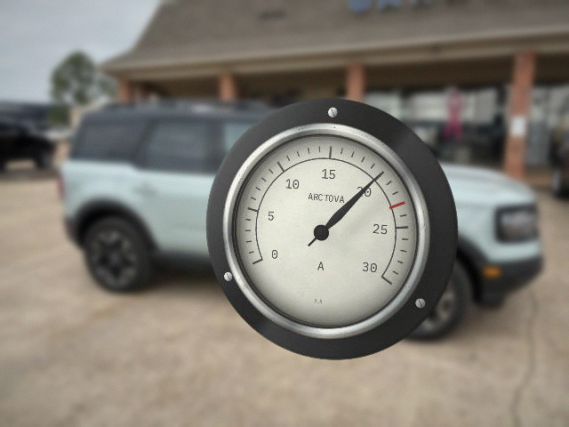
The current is 20A
